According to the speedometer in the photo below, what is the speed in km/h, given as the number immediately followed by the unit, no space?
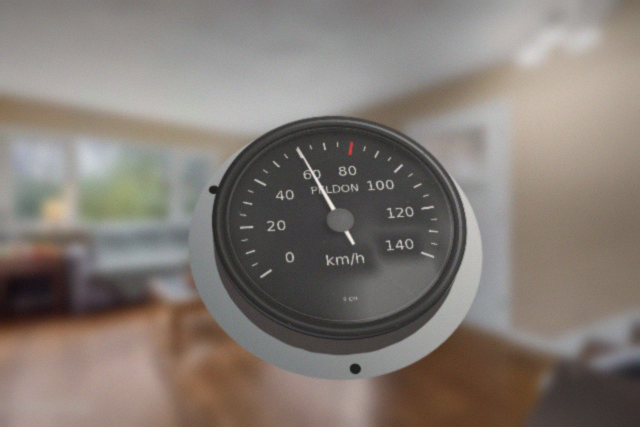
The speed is 60km/h
